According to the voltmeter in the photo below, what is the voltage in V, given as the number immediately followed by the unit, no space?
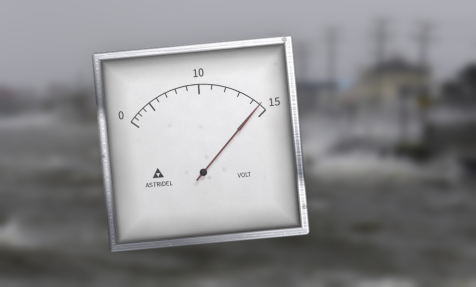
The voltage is 14.5V
